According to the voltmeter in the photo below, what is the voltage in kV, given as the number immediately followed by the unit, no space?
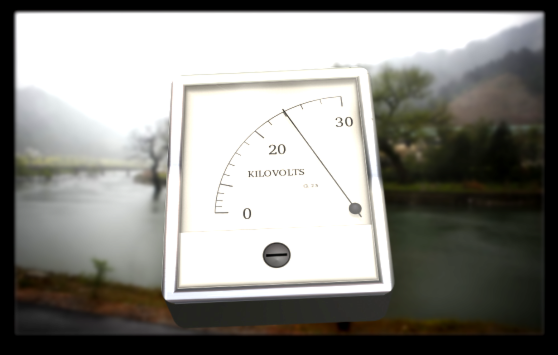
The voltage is 24kV
